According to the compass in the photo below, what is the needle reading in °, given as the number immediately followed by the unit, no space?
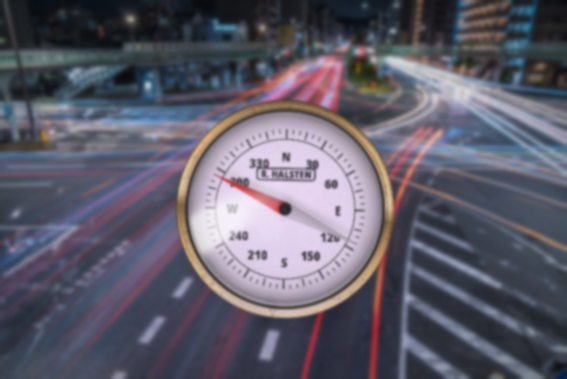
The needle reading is 295°
